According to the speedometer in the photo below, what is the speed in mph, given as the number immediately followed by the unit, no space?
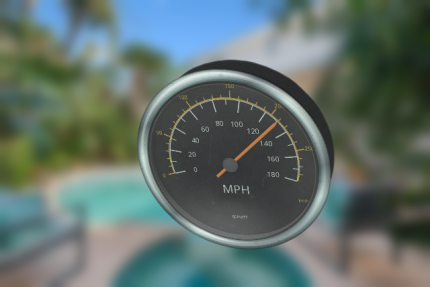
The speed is 130mph
